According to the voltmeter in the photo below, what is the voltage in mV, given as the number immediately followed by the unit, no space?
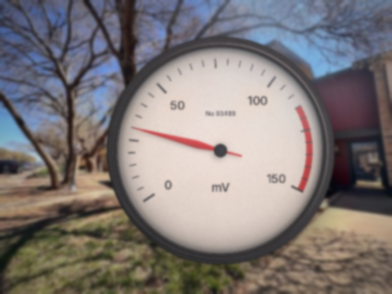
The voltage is 30mV
